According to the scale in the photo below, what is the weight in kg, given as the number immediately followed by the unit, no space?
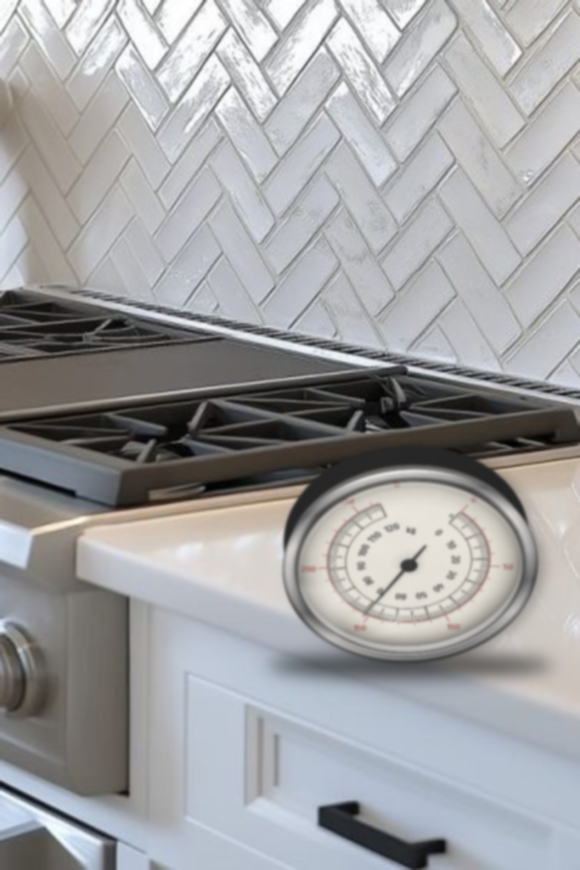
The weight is 70kg
